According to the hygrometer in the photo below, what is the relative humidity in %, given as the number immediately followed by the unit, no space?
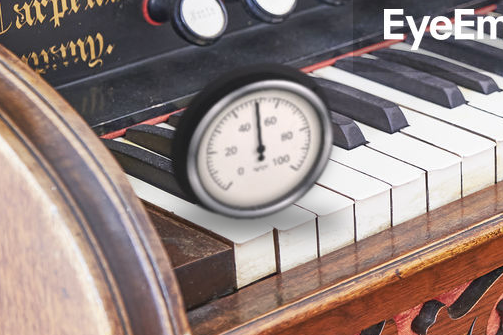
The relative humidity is 50%
